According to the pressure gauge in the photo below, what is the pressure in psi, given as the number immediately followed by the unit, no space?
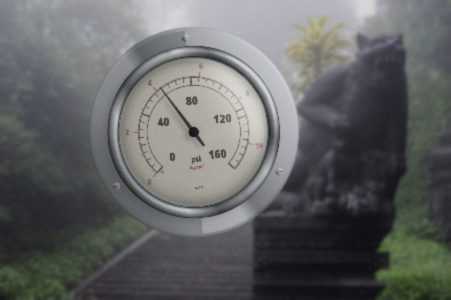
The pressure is 60psi
